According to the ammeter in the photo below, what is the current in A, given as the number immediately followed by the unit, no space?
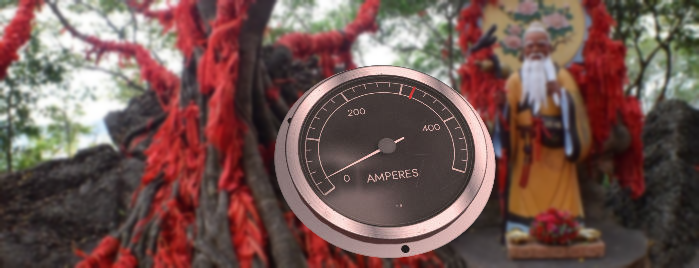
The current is 20A
